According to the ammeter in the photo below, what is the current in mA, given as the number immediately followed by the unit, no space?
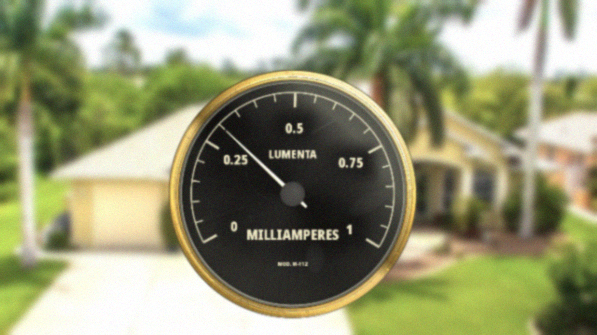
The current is 0.3mA
